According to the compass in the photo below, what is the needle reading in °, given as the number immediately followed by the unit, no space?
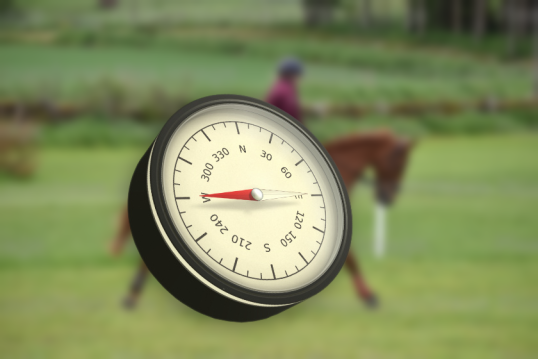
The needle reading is 270°
